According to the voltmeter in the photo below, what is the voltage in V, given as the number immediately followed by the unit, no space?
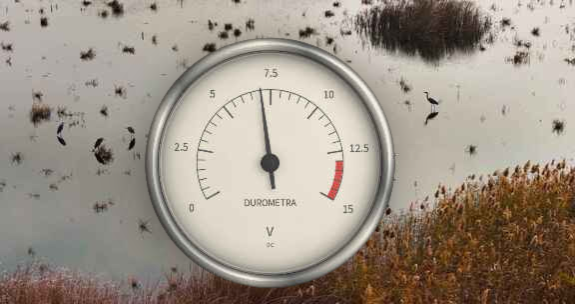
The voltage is 7V
